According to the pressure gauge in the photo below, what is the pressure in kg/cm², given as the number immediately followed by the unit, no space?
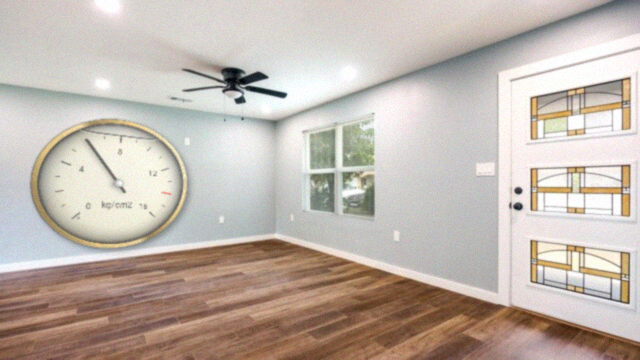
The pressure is 6kg/cm²
